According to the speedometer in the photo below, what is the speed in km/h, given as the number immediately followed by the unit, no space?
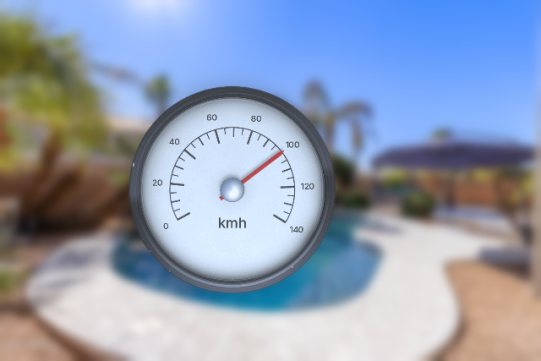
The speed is 100km/h
